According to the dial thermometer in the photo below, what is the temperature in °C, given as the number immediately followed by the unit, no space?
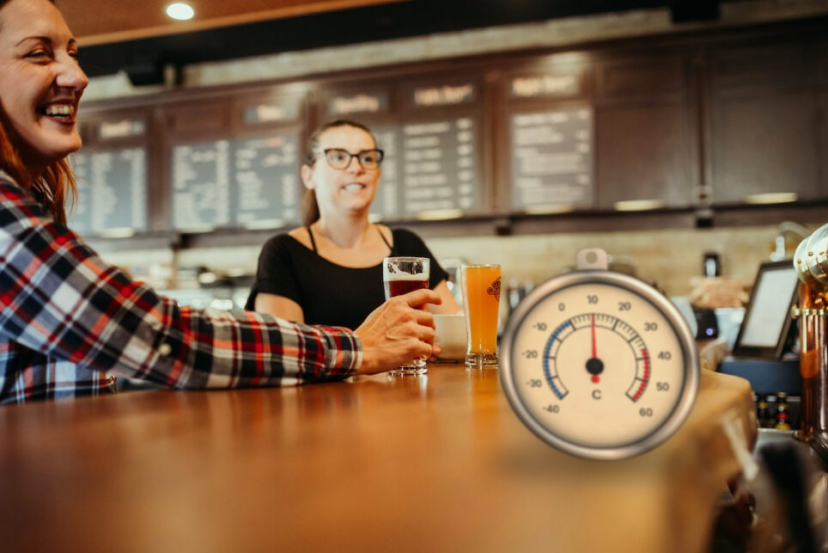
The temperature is 10°C
